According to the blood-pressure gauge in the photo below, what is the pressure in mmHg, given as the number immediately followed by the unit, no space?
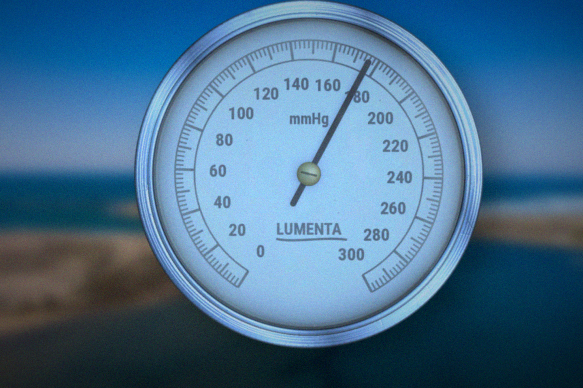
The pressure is 176mmHg
